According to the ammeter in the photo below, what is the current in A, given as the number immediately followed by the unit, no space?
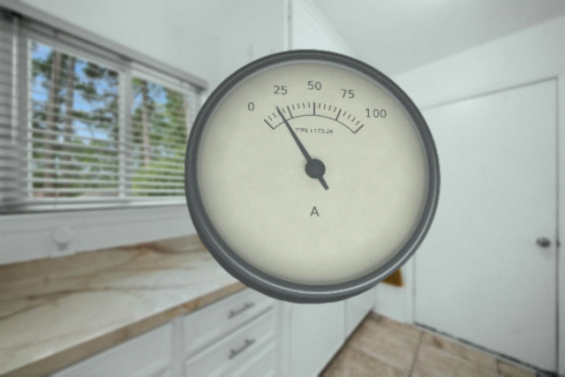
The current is 15A
